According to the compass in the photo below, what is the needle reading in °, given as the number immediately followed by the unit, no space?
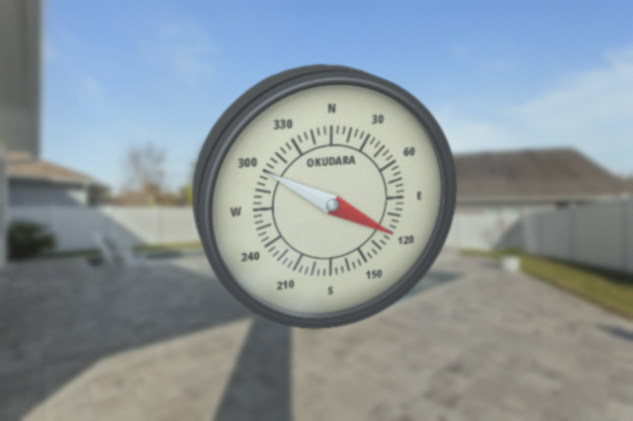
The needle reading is 120°
